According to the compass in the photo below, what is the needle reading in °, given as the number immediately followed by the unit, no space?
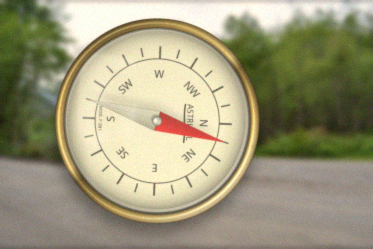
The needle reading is 15°
